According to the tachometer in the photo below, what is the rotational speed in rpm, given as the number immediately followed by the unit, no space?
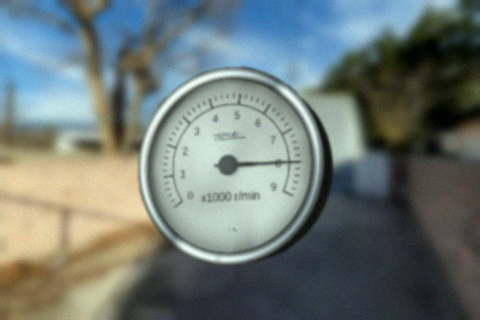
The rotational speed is 8000rpm
